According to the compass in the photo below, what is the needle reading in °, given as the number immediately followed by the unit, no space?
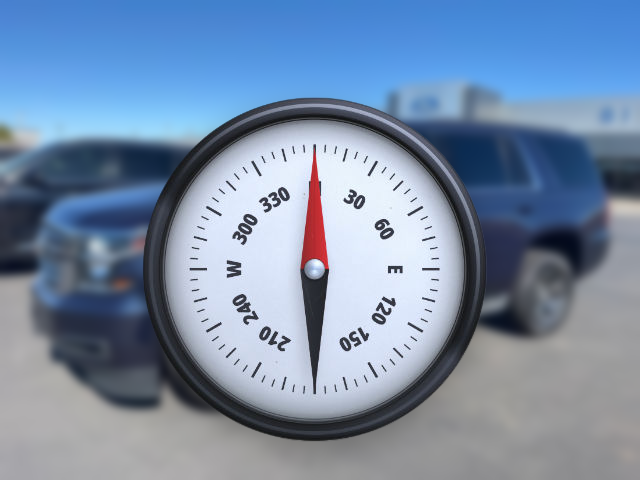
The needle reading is 0°
